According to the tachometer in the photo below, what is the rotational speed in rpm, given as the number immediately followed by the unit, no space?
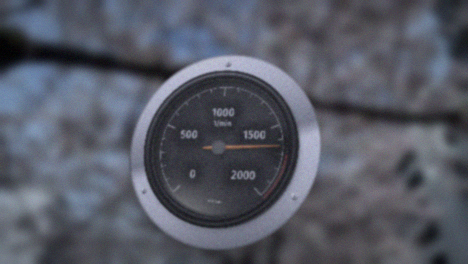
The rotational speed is 1650rpm
